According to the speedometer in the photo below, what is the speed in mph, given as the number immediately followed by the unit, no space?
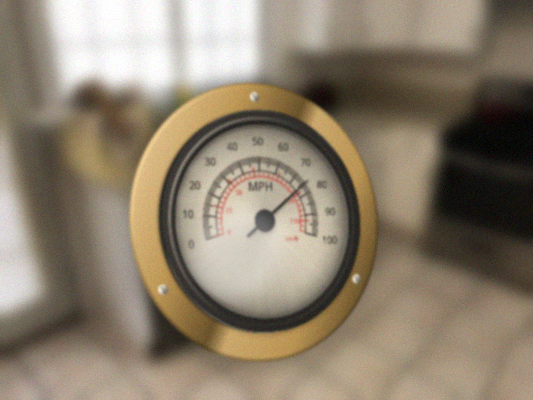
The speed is 75mph
